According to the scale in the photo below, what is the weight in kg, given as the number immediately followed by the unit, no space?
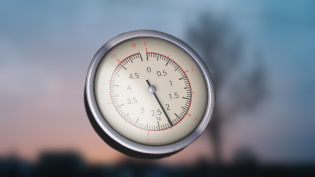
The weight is 2.25kg
